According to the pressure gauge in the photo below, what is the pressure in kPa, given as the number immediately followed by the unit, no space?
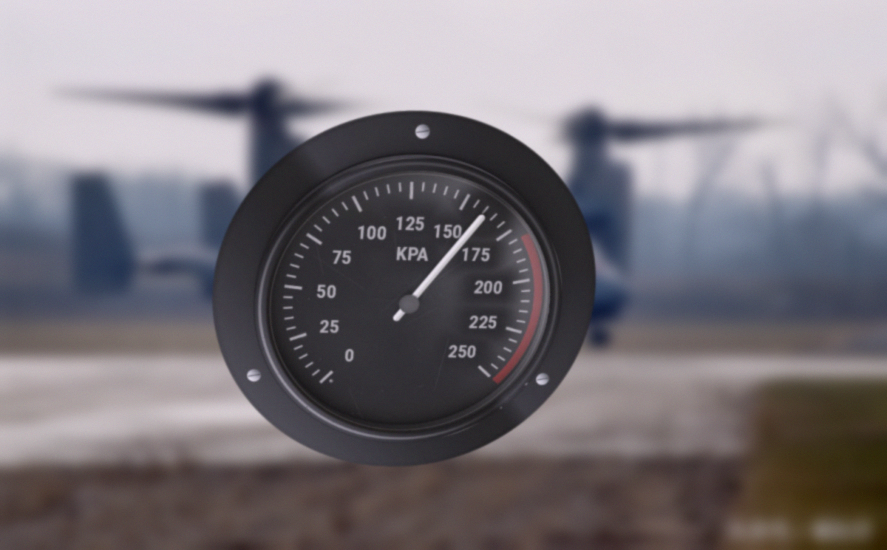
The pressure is 160kPa
